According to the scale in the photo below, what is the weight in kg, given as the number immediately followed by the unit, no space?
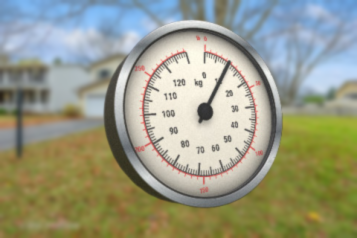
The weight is 10kg
